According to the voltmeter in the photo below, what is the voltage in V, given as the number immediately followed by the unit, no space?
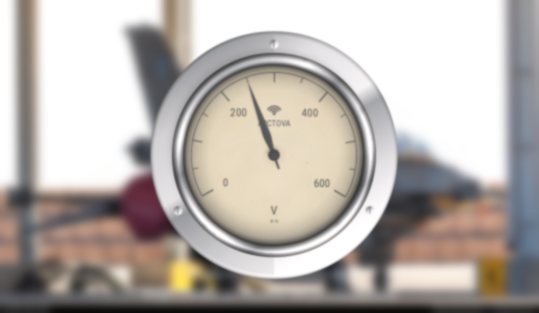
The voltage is 250V
